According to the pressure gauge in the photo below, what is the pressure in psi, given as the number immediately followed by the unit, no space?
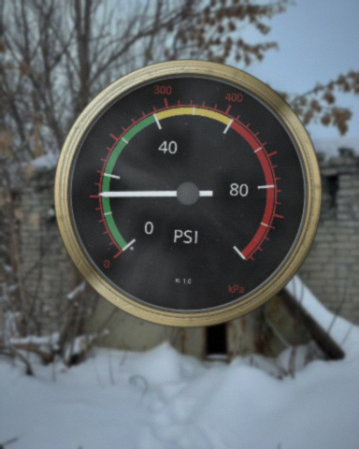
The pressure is 15psi
